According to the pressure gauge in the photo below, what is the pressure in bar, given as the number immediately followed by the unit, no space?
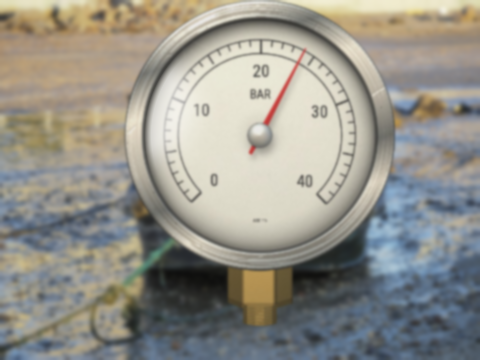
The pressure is 24bar
